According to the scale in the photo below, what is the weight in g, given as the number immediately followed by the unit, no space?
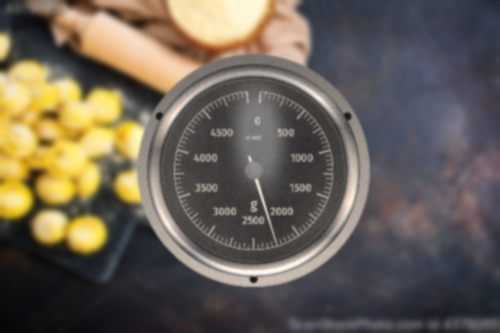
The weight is 2250g
